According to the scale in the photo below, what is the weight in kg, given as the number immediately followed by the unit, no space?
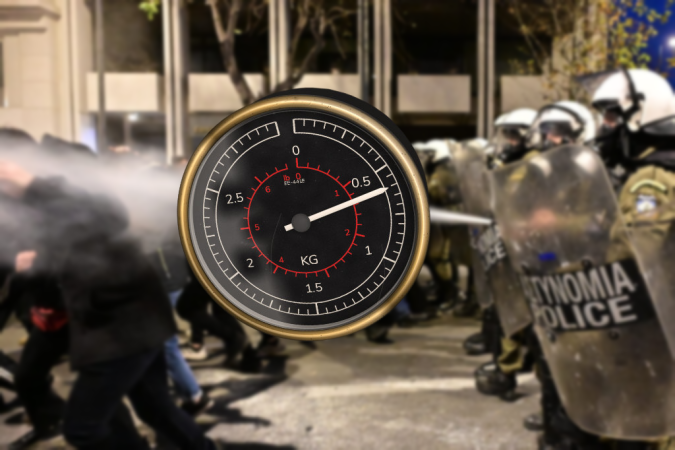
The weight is 0.6kg
